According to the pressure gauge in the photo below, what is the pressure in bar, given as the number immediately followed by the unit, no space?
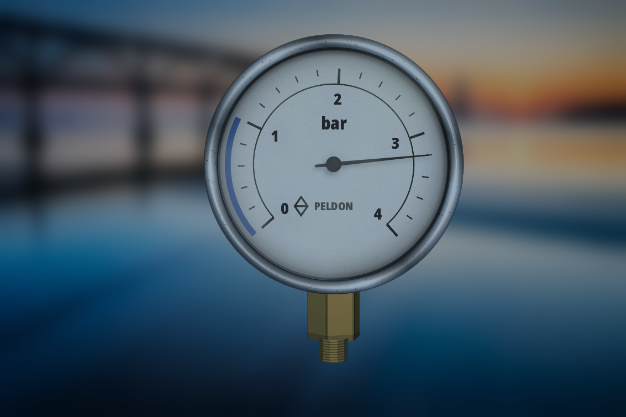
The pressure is 3.2bar
